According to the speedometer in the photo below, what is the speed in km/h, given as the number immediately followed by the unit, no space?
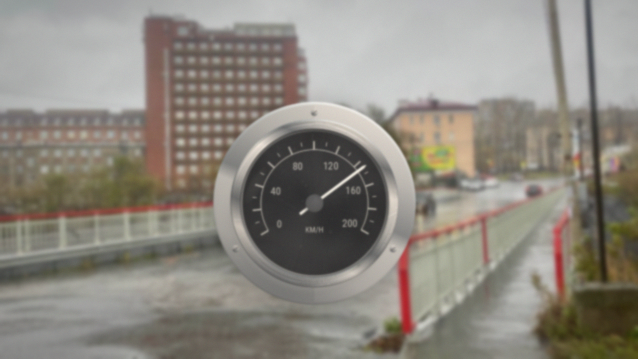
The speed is 145km/h
